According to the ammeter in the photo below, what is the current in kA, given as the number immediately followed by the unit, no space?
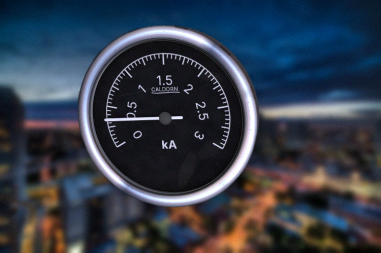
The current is 0.35kA
